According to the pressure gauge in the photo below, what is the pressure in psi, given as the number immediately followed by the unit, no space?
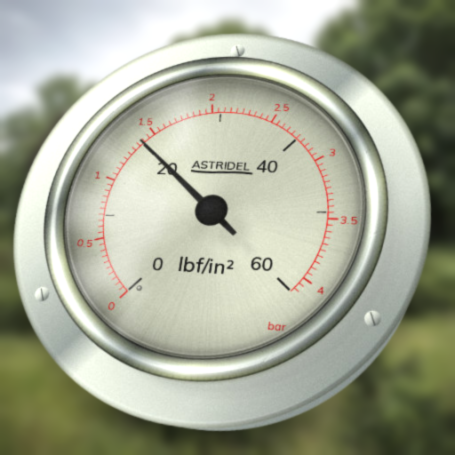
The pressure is 20psi
